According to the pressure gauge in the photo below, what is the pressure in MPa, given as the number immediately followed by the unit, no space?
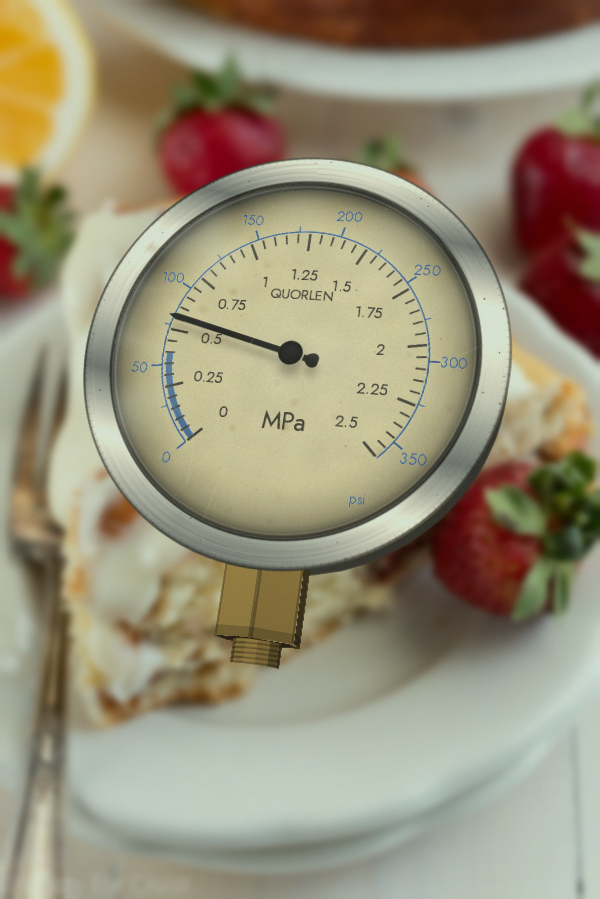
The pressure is 0.55MPa
